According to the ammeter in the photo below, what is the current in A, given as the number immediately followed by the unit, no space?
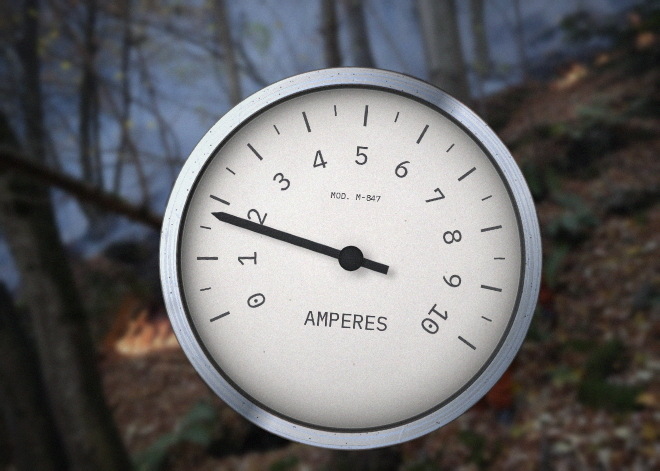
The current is 1.75A
